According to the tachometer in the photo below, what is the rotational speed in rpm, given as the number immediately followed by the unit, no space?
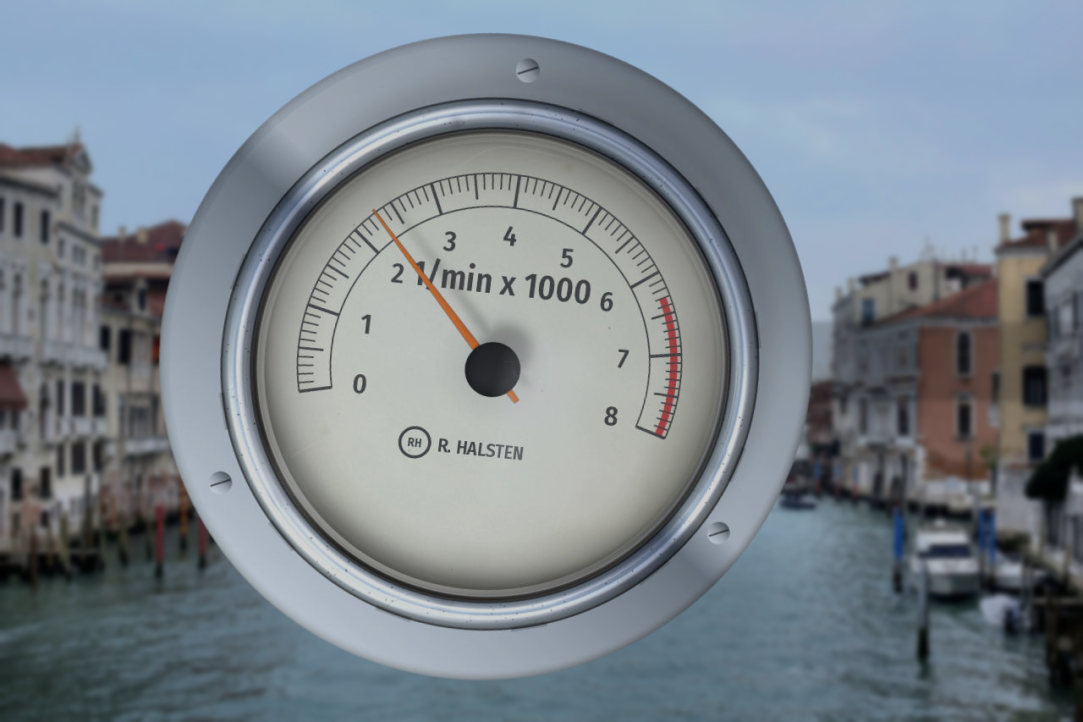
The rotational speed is 2300rpm
